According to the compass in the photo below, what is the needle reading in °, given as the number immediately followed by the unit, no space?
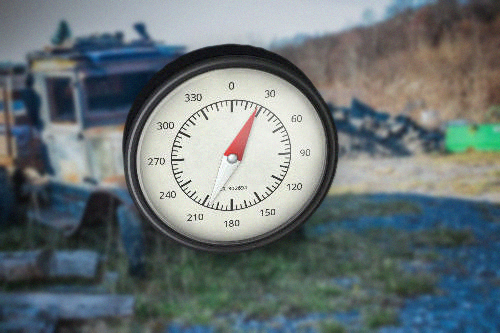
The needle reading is 25°
